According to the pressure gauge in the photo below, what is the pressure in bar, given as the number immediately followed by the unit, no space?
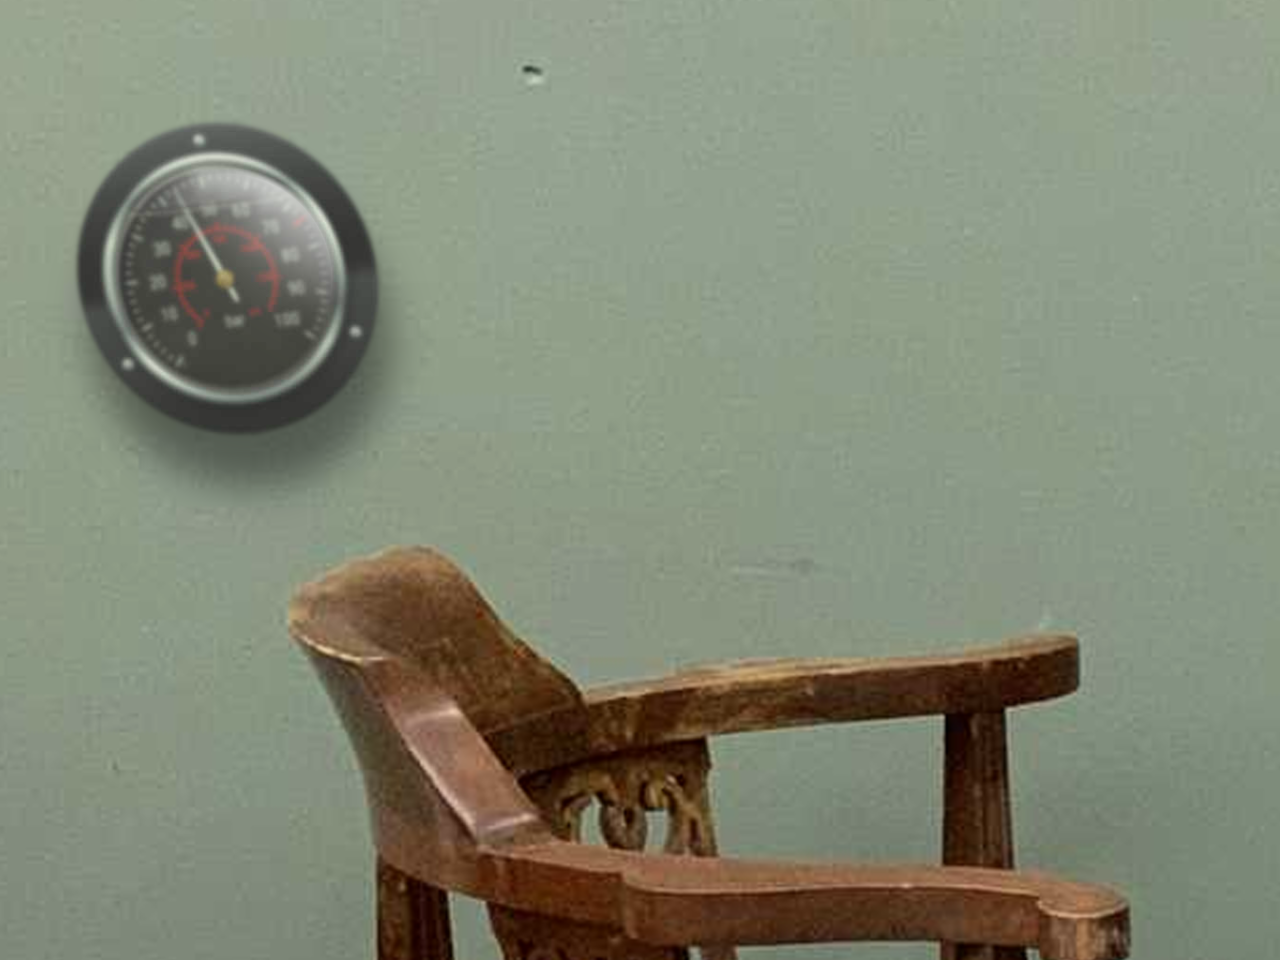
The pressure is 44bar
